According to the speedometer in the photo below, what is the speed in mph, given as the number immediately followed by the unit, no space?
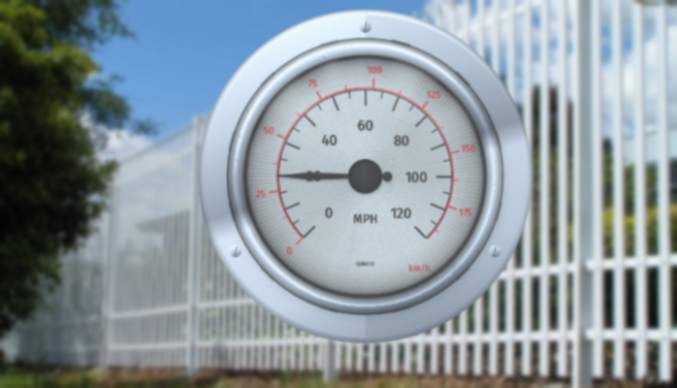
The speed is 20mph
